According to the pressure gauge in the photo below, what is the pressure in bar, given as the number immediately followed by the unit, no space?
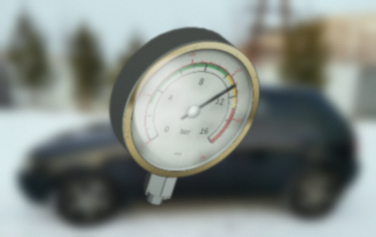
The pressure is 11bar
